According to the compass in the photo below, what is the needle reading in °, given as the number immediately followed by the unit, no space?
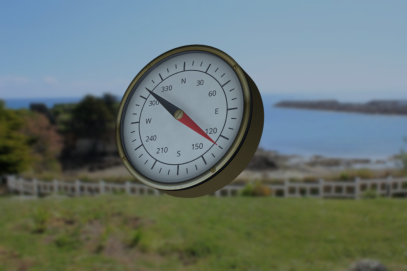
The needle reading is 130°
